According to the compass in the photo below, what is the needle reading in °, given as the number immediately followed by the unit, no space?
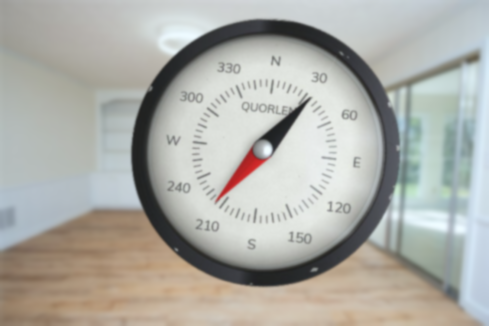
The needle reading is 215°
